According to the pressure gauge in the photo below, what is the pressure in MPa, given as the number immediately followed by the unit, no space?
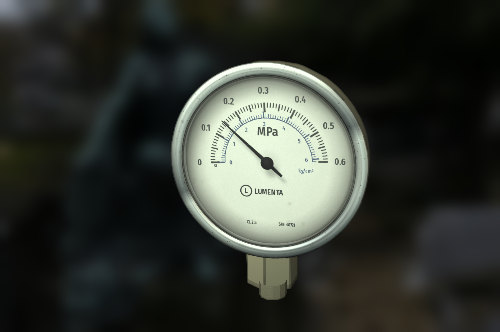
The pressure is 0.15MPa
